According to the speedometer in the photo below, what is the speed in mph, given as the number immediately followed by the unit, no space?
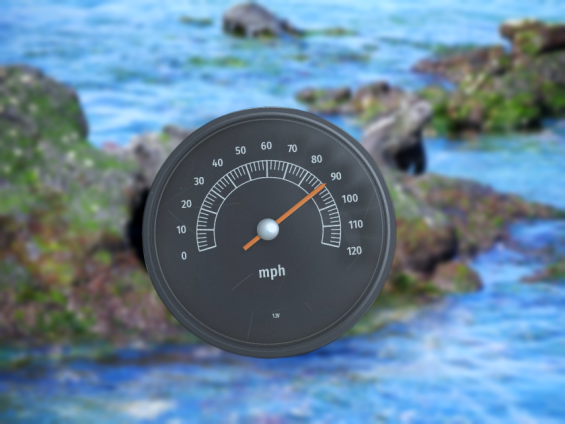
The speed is 90mph
